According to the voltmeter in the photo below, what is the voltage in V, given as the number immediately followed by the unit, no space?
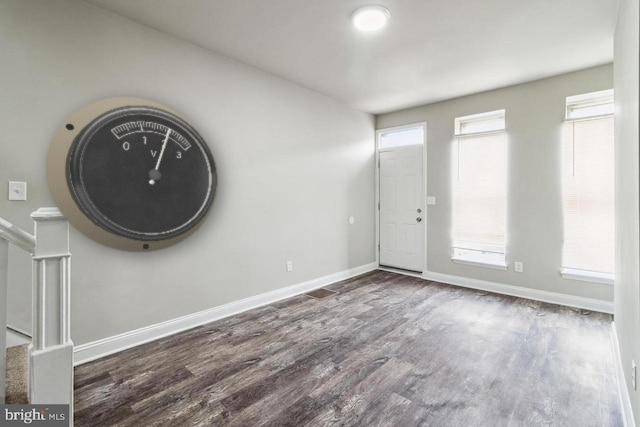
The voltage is 2V
